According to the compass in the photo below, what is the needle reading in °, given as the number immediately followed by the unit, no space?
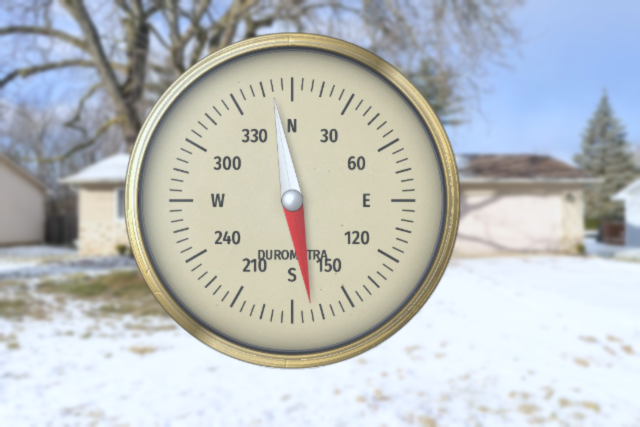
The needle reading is 170°
